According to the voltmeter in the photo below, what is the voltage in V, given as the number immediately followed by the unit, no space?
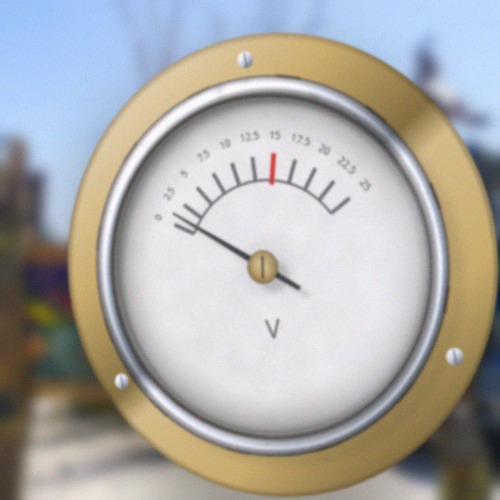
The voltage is 1.25V
